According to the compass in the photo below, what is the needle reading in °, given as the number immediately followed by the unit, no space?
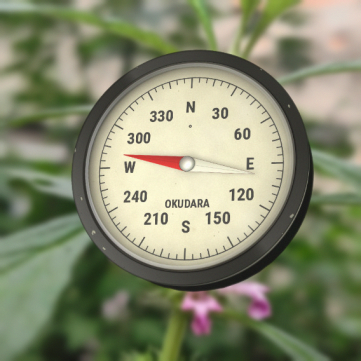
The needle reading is 280°
